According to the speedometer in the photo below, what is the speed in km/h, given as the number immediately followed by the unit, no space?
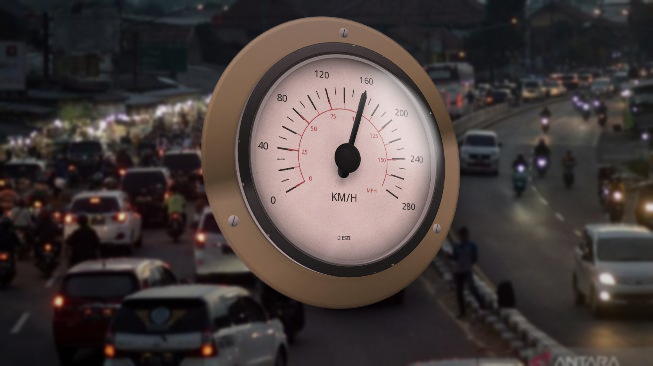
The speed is 160km/h
